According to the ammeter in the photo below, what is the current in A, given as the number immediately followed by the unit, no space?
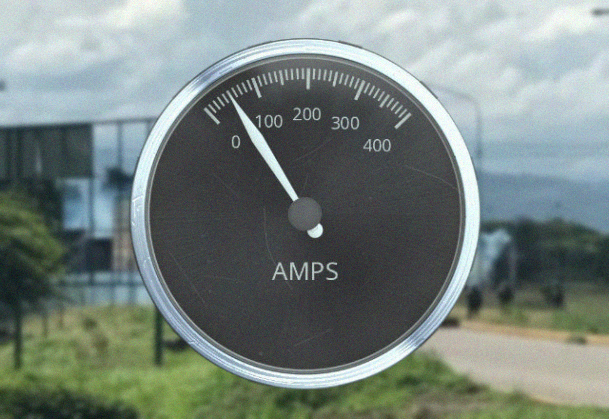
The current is 50A
